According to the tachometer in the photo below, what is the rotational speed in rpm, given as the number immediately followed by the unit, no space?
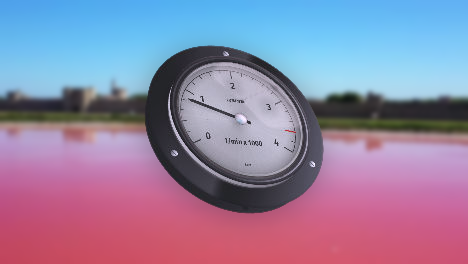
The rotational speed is 800rpm
